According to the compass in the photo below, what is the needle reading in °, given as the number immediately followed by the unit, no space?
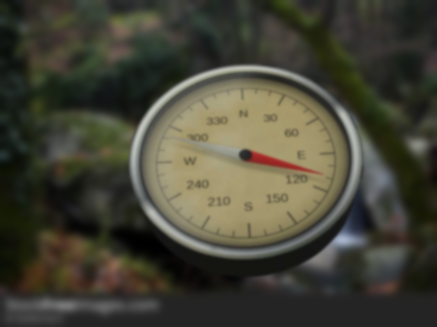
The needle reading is 110°
